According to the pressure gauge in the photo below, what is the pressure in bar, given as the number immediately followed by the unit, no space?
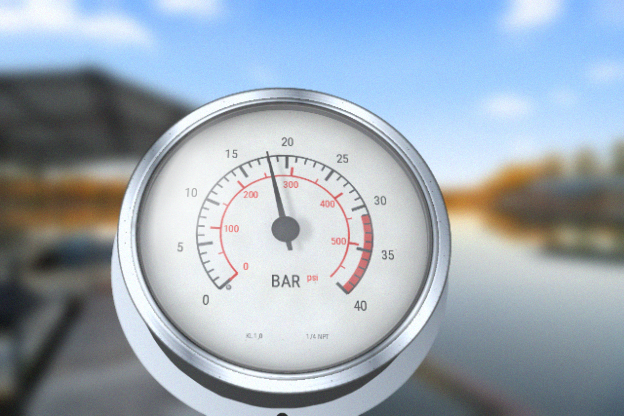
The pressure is 18bar
